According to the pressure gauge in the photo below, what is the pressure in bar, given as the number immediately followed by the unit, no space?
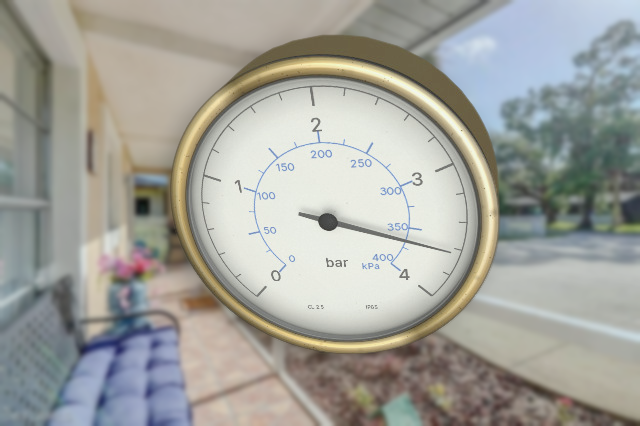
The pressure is 3.6bar
